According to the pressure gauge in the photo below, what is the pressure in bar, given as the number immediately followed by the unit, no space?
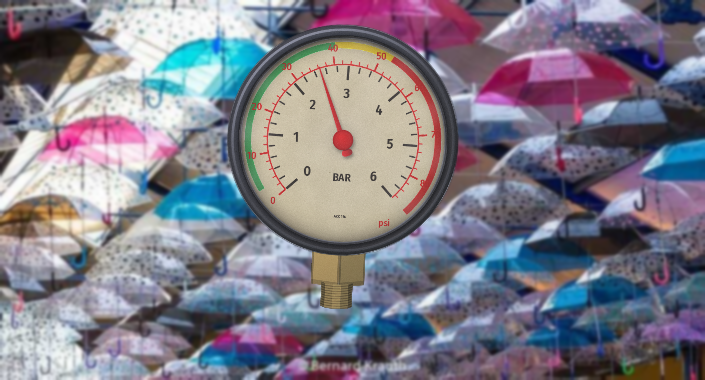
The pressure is 2.5bar
